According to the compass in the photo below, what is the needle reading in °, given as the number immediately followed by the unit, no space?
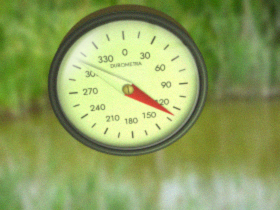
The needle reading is 127.5°
